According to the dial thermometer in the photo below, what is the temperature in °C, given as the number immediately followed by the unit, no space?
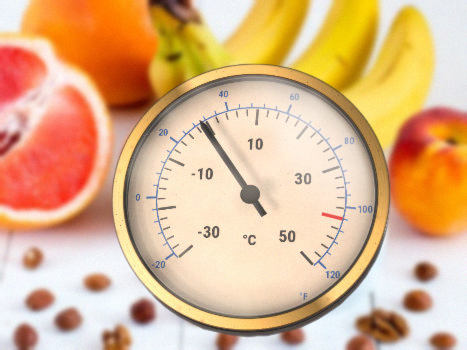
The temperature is -1°C
